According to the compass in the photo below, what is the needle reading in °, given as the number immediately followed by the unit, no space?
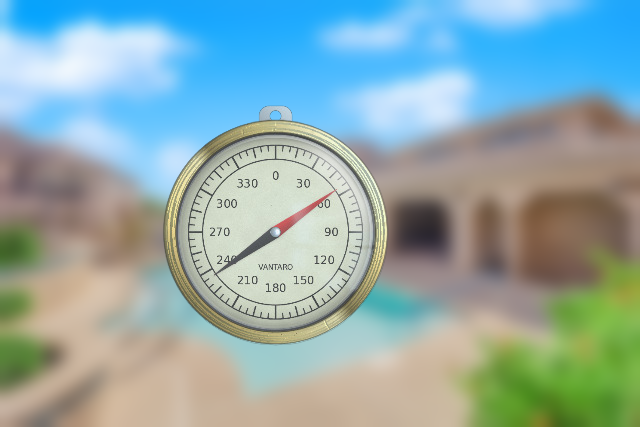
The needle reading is 55°
